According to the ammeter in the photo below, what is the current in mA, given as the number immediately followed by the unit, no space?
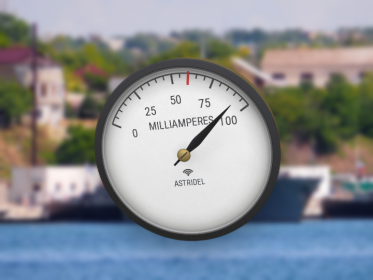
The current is 92.5mA
